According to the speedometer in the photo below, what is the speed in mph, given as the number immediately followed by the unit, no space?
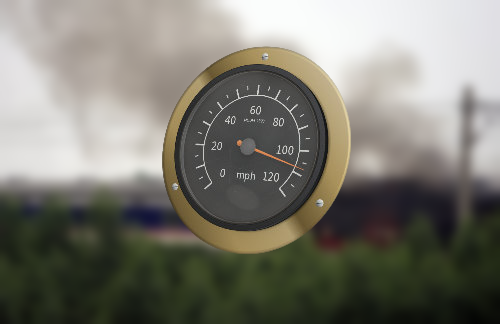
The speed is 107.5mph
